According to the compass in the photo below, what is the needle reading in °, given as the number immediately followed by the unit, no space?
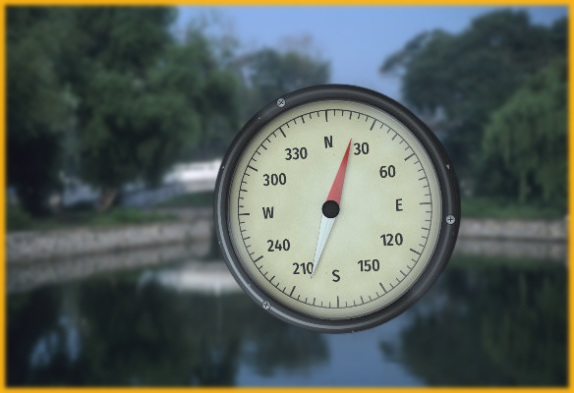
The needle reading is 20°
